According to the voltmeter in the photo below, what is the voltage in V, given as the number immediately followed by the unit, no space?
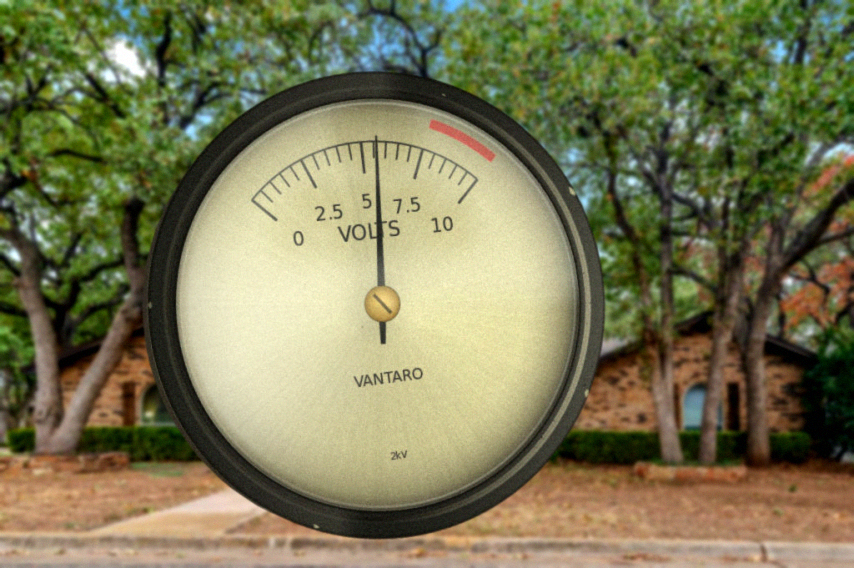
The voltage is 5.5V
